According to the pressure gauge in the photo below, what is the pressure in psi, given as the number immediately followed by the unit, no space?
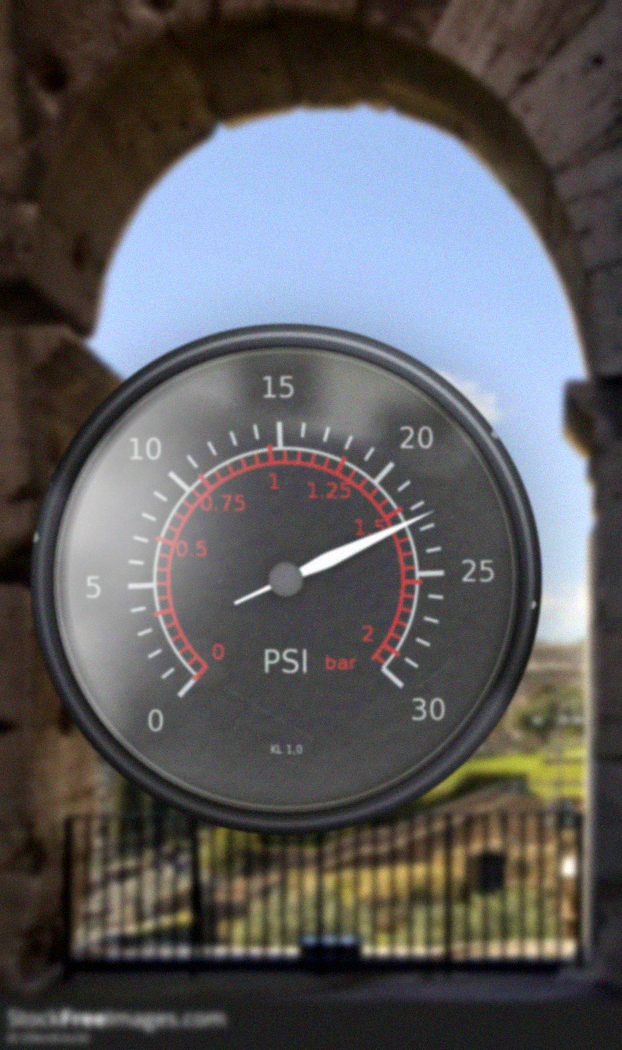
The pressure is 22.5psi
